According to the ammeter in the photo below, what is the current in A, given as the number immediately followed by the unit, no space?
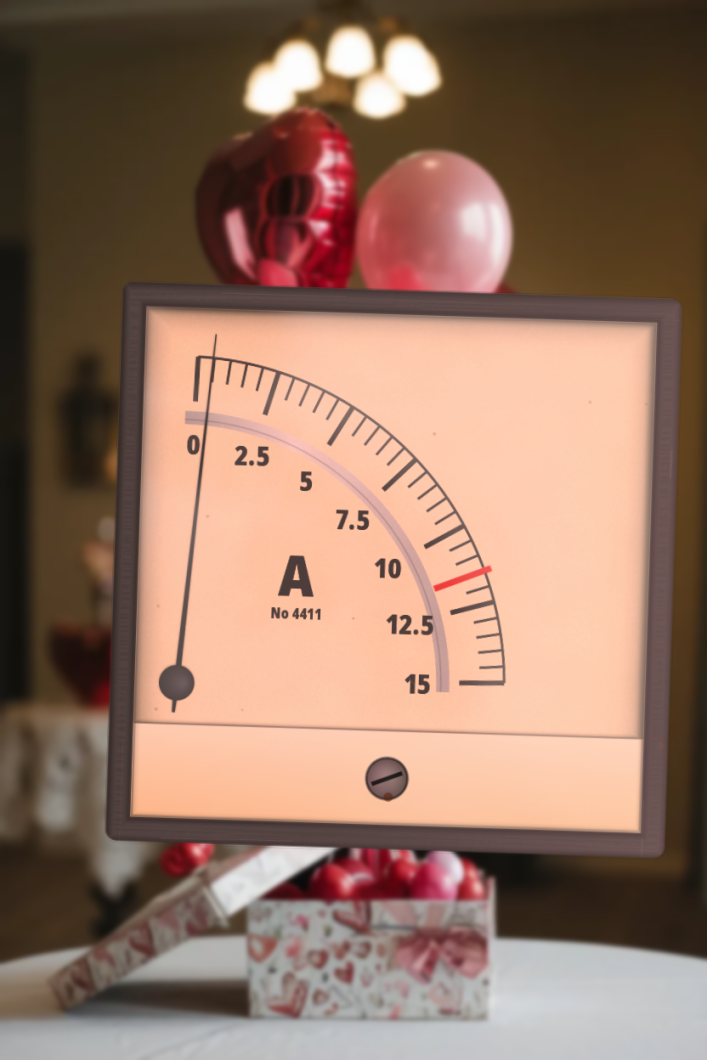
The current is 0.5A
